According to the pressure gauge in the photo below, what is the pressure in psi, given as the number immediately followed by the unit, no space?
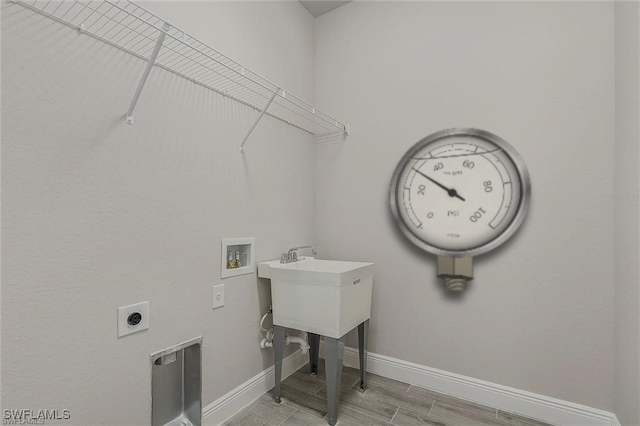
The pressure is 30psi
